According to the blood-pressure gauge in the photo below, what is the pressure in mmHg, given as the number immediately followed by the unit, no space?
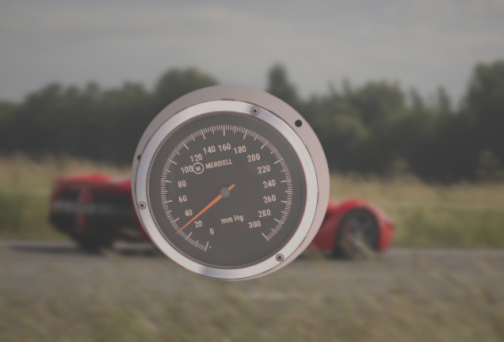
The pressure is 30mmHg
